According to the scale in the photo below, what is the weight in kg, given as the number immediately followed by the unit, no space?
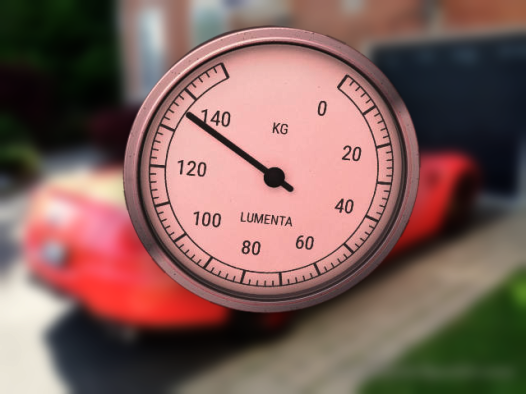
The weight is 136kg
